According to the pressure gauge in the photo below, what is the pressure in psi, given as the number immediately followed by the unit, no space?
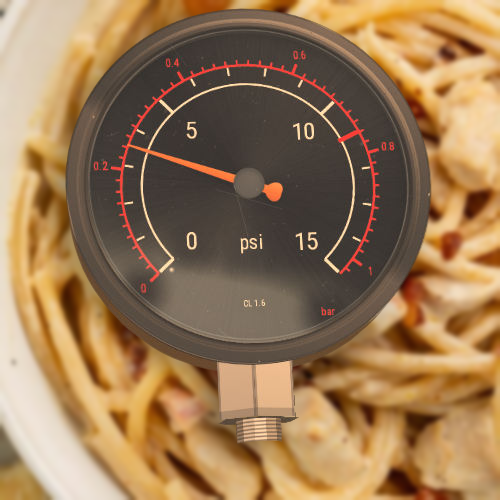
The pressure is 3.5psi
